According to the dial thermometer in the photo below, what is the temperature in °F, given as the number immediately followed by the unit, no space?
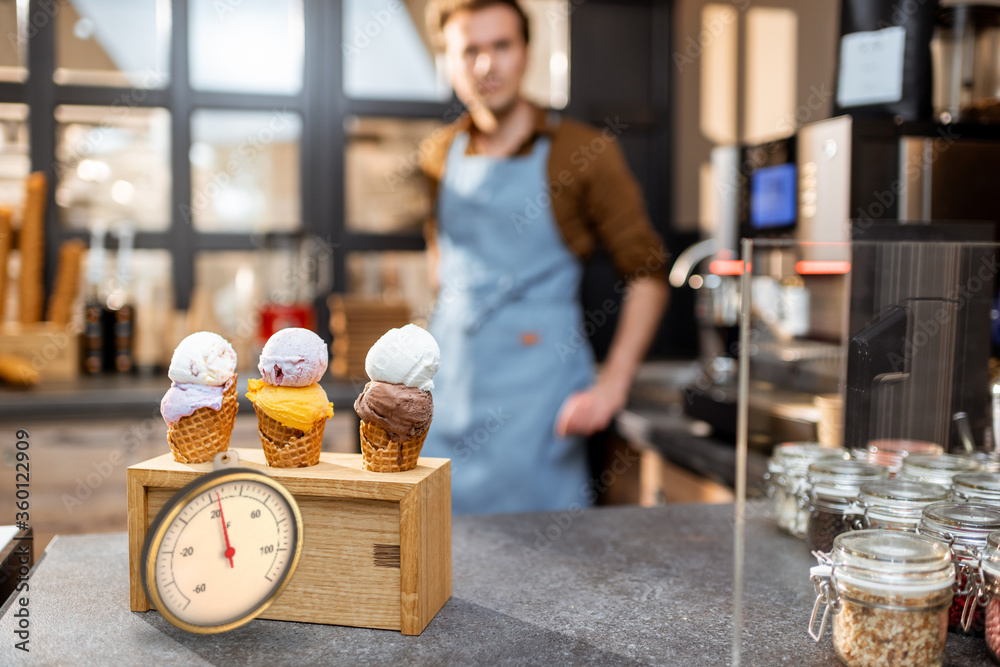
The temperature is 24°F
